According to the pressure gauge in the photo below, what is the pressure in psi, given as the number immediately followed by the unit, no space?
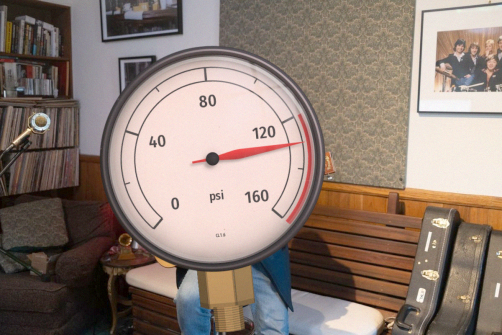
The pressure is 130psi
